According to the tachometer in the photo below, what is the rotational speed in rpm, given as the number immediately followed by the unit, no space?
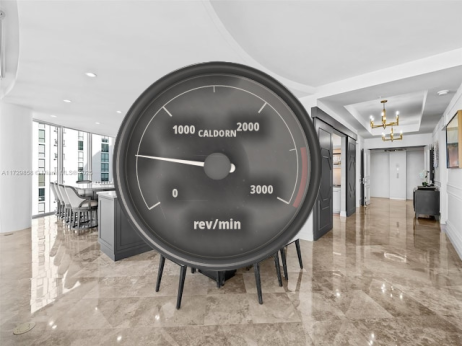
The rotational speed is 500rpm
